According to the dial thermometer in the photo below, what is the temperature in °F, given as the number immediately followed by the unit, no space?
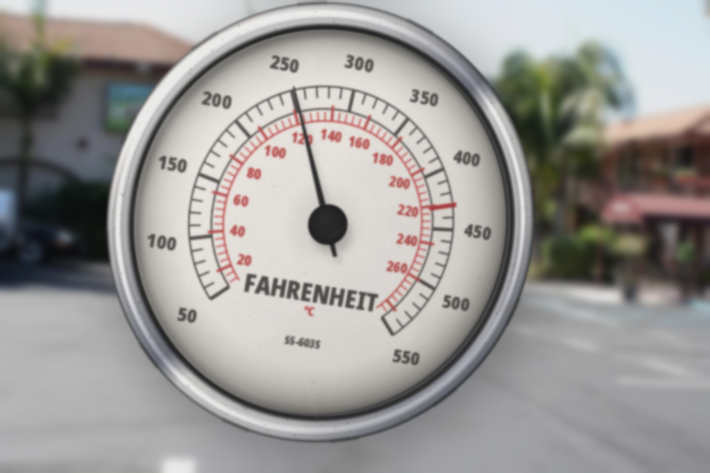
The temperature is 250°F
